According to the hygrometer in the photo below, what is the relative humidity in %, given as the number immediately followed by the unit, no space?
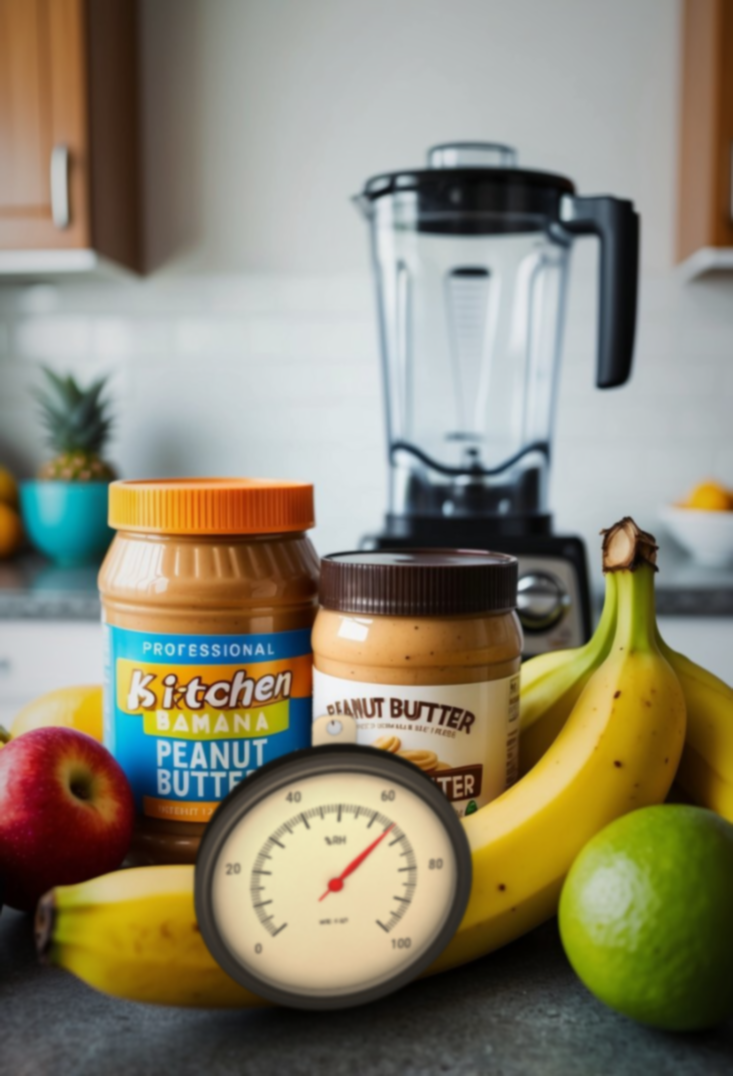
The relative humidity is 65%
